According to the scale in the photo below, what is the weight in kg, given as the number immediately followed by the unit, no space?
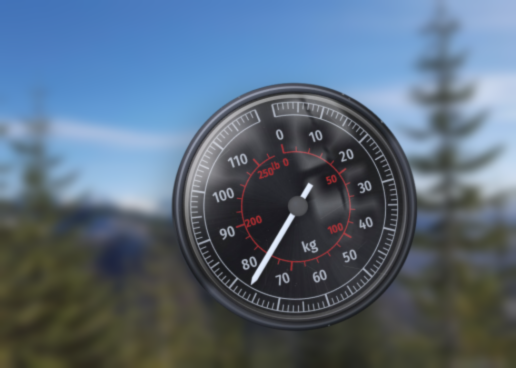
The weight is 77kg
